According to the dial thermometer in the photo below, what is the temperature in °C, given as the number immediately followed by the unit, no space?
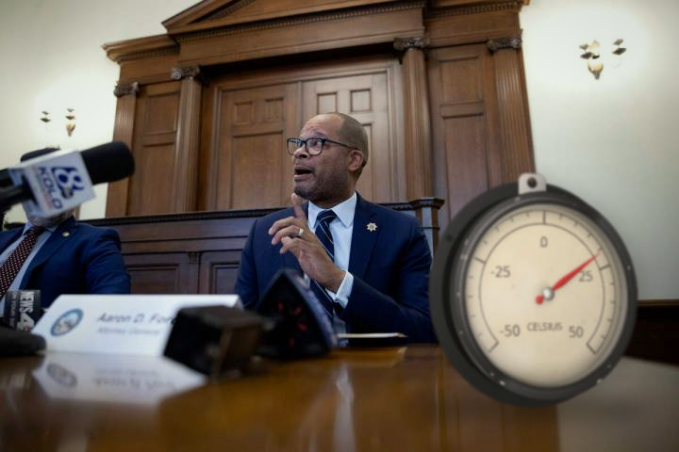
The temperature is 20°C
